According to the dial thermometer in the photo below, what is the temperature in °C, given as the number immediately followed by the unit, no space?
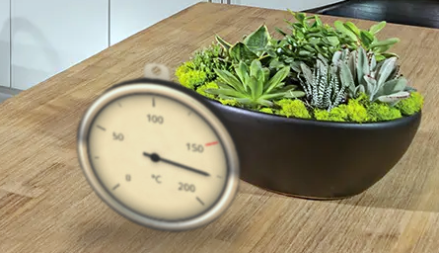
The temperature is 175°C
